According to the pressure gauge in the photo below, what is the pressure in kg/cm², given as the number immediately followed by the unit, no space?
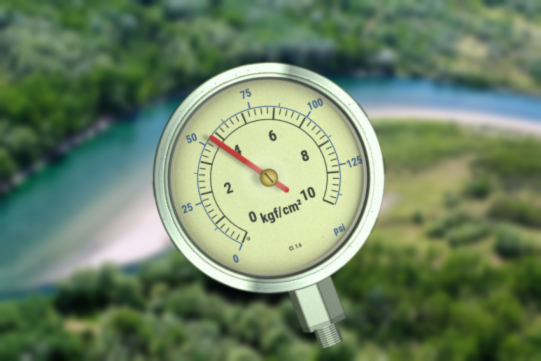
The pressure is 3.8kg/cm²
